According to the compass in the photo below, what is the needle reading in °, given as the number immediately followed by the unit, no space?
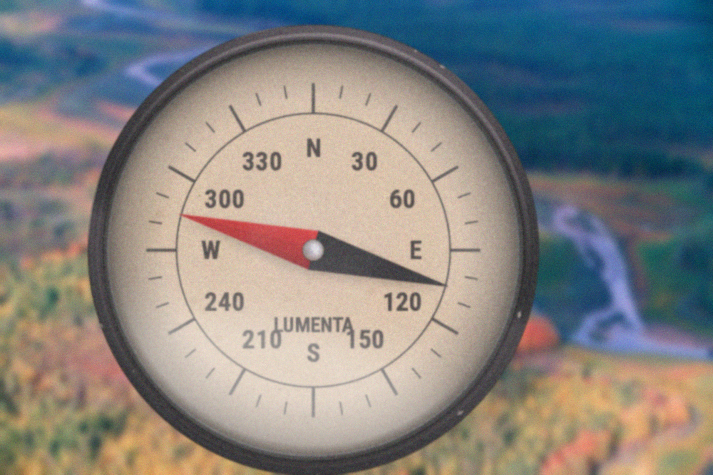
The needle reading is 285°
